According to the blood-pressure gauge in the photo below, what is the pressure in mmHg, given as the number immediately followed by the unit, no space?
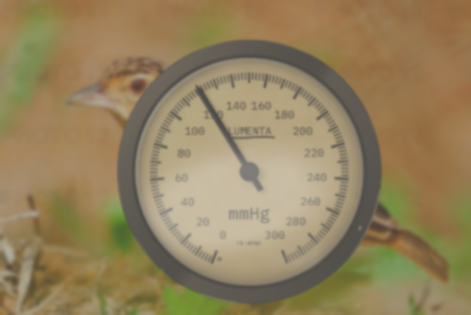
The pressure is 120mmHg
